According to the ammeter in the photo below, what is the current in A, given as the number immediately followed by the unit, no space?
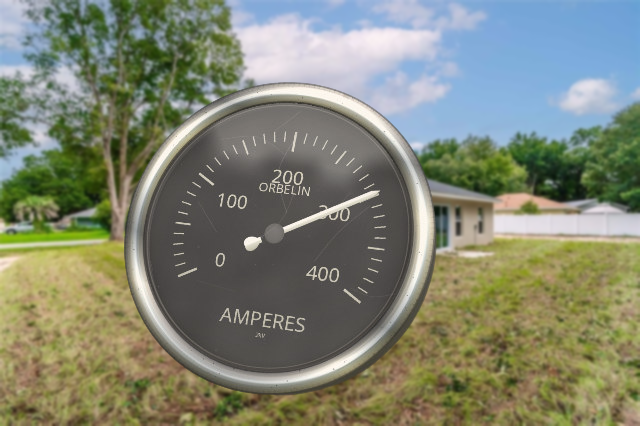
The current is 300A
